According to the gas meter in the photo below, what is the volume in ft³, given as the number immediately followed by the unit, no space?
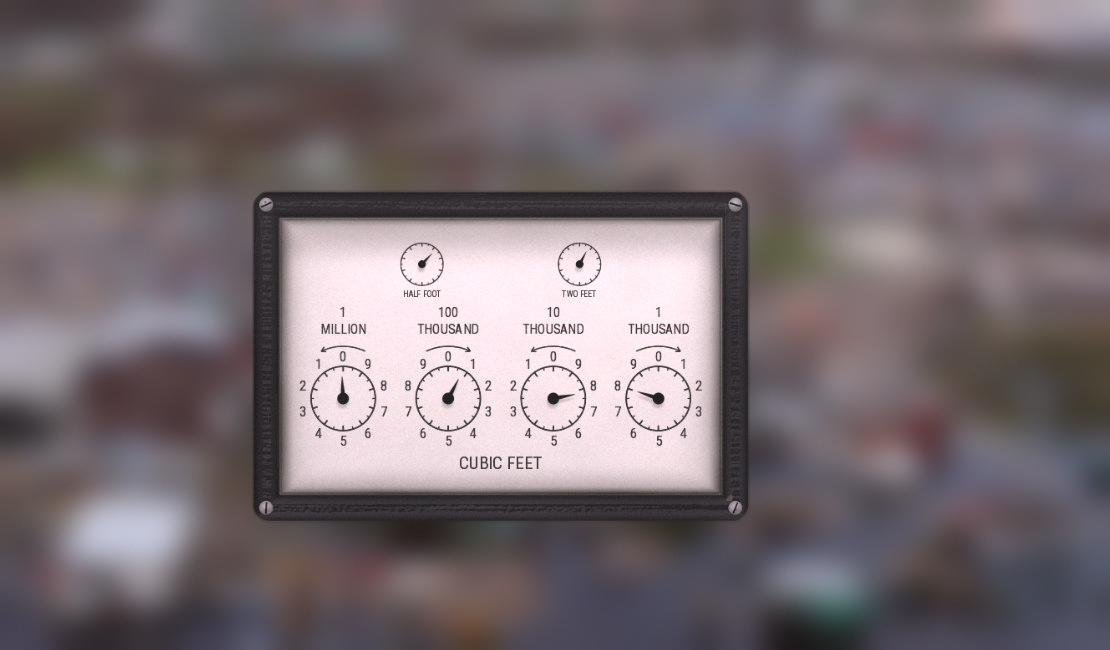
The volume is 7800ft³
